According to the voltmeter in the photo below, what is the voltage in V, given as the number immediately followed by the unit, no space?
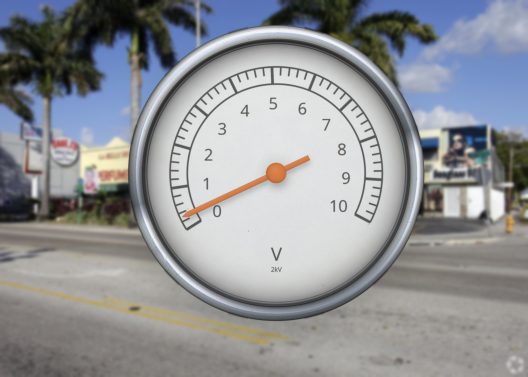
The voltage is 0.3V
